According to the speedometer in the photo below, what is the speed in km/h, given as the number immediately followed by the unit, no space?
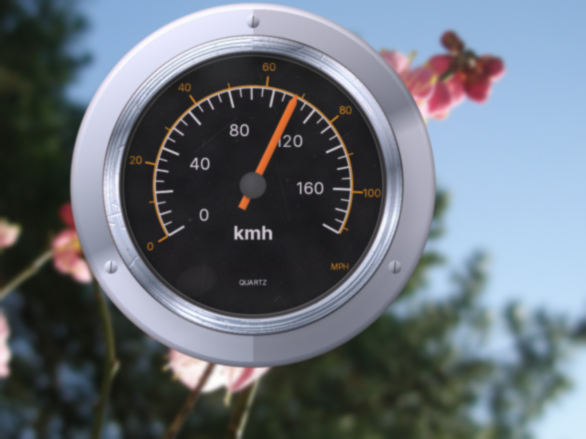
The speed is 110km/h
